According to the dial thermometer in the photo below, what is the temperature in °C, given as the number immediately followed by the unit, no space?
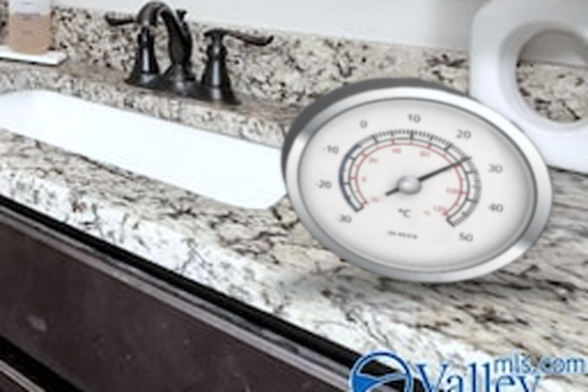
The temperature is 25°C
